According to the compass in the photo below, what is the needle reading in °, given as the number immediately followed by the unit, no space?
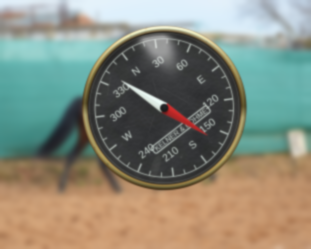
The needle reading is 160°
